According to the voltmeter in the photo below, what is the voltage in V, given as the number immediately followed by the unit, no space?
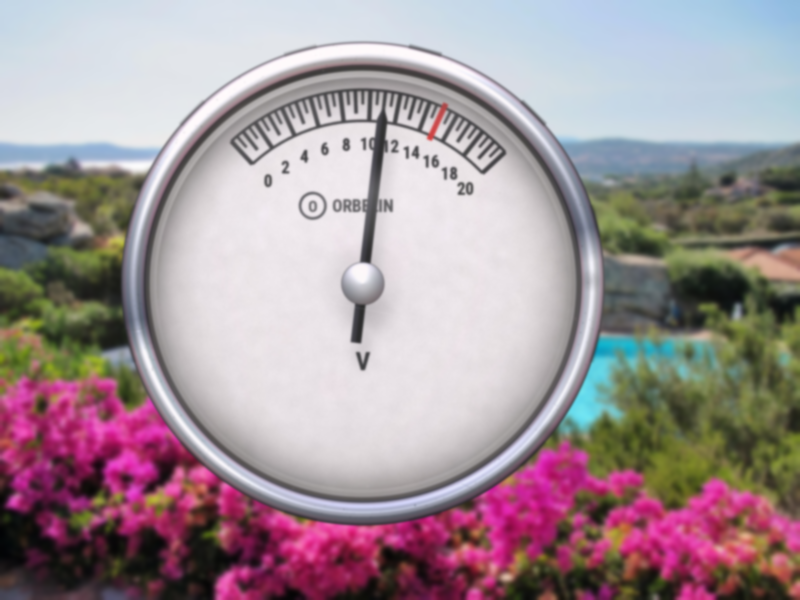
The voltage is 11V
